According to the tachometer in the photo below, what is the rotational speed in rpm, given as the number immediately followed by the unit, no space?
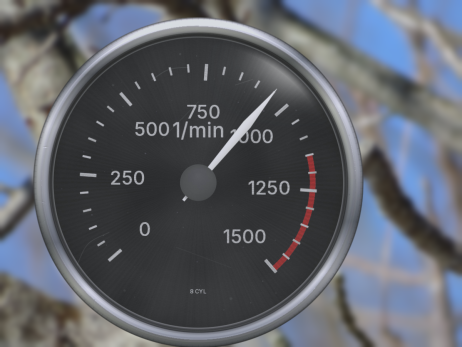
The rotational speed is 950rpm
